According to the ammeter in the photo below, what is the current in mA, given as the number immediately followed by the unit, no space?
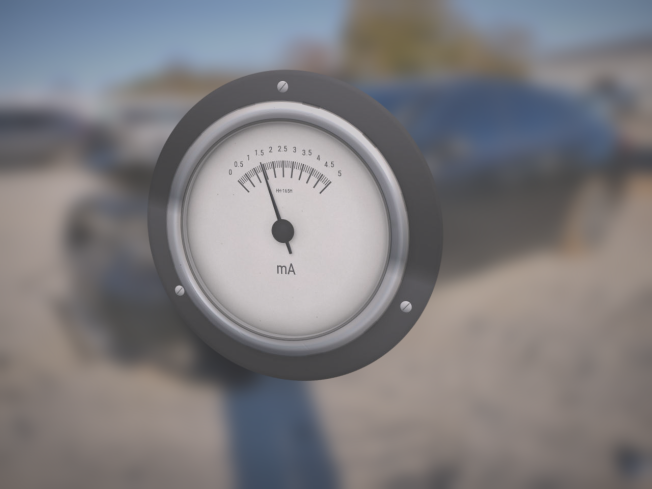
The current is 1.5mA
